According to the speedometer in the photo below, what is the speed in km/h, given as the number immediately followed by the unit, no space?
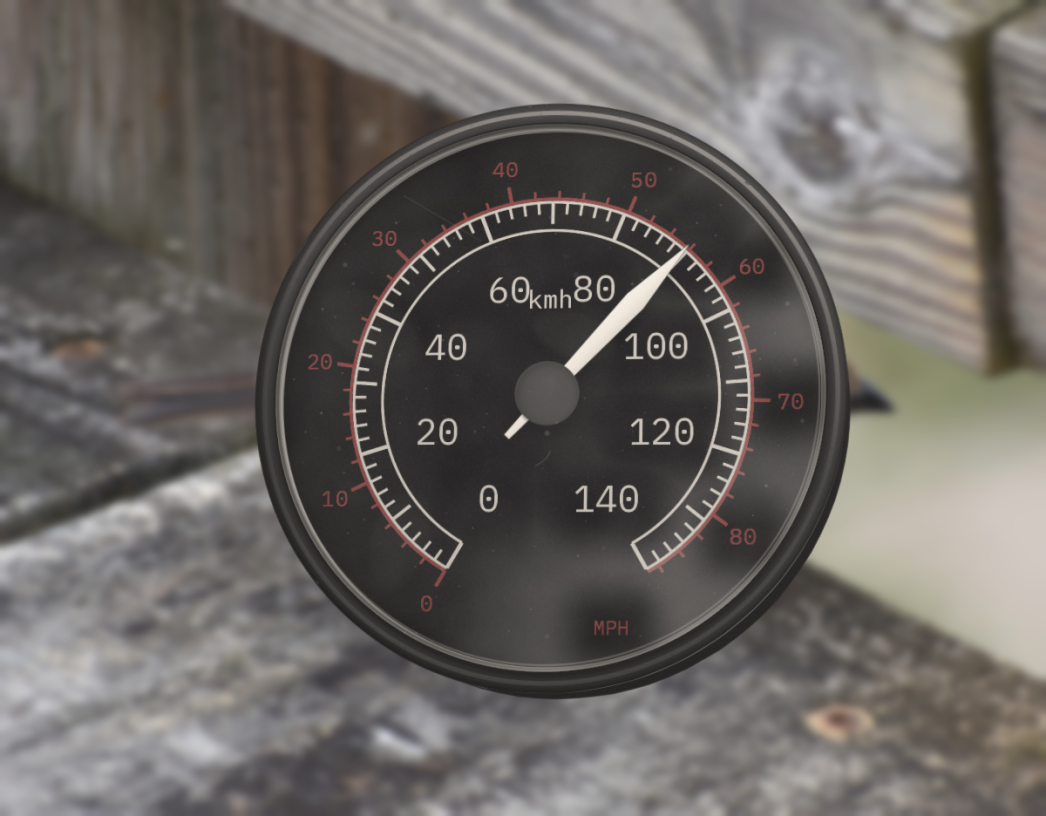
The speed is 90km/h
